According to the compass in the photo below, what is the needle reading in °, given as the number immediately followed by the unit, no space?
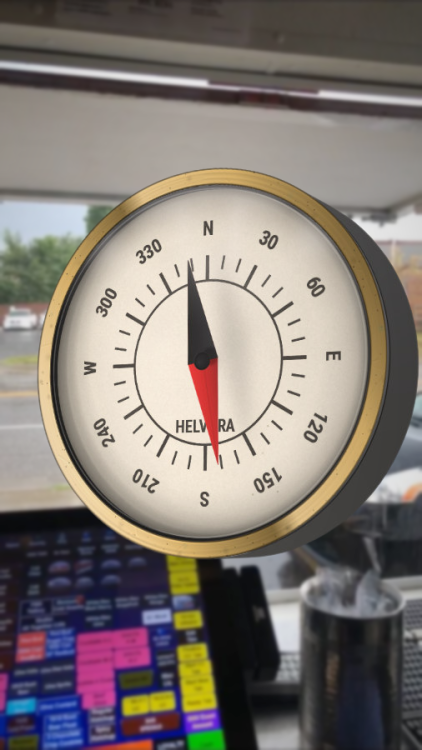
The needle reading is 170°
